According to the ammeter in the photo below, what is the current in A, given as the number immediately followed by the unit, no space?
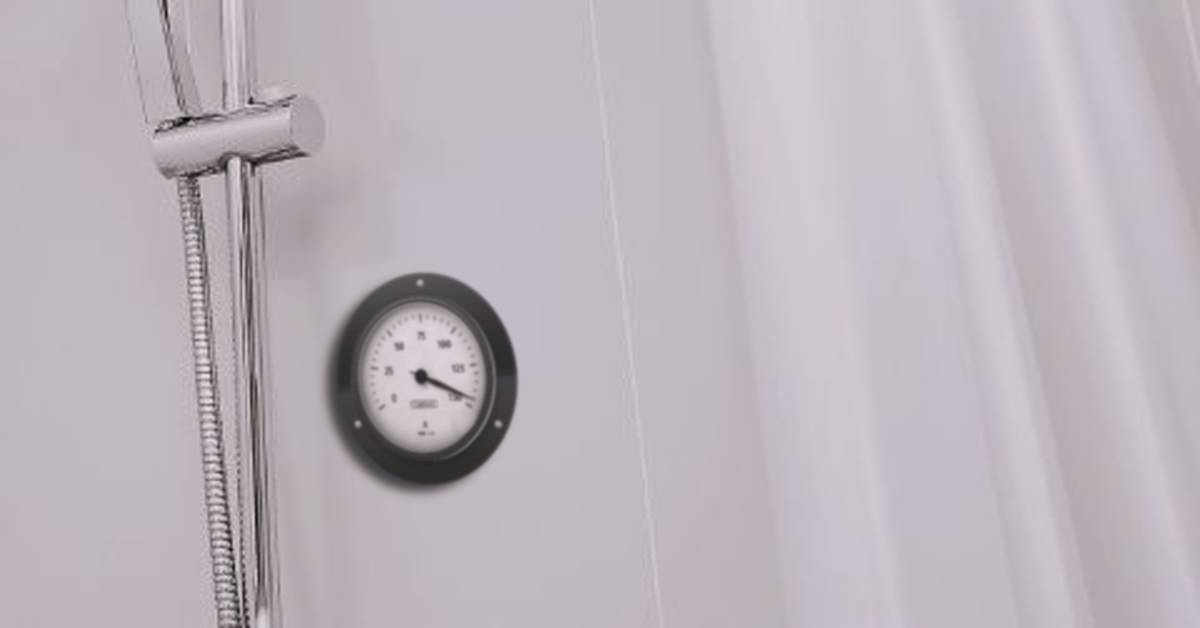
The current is 145A
